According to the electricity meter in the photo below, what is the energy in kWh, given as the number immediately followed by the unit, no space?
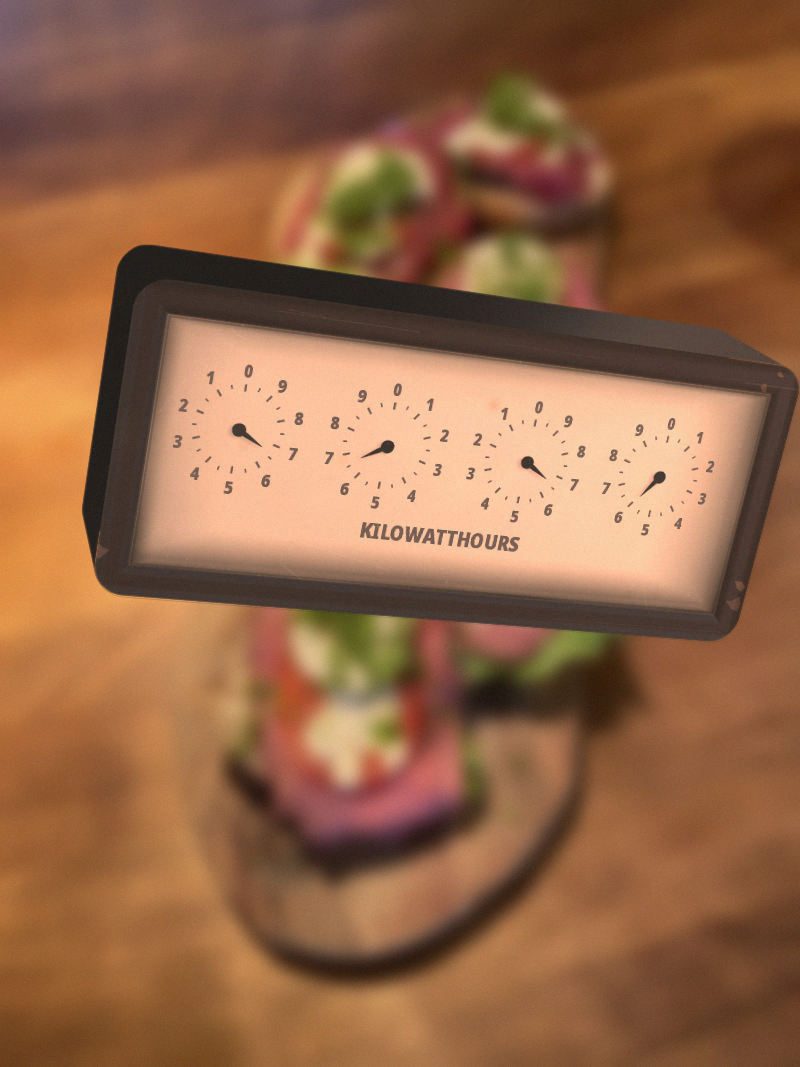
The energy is 6666kWh
